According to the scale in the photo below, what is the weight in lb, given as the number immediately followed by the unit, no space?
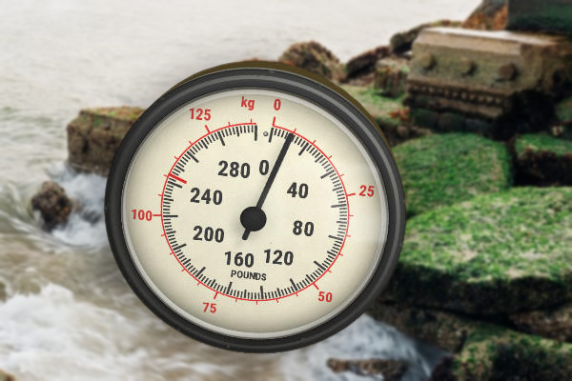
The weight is 10lb
